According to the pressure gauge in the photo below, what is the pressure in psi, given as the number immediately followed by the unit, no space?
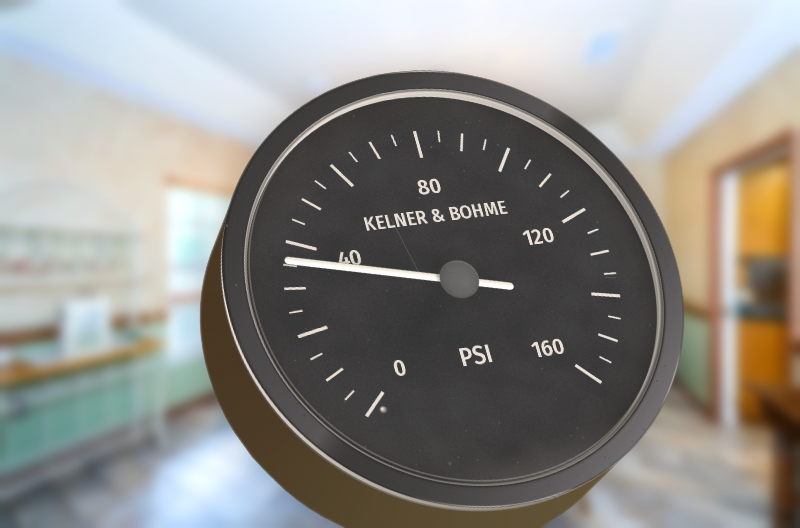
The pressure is 35psi
